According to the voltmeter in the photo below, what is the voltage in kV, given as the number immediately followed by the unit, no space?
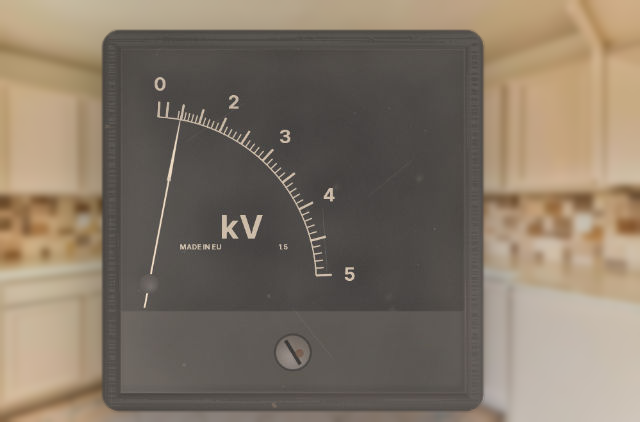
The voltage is 1kV
